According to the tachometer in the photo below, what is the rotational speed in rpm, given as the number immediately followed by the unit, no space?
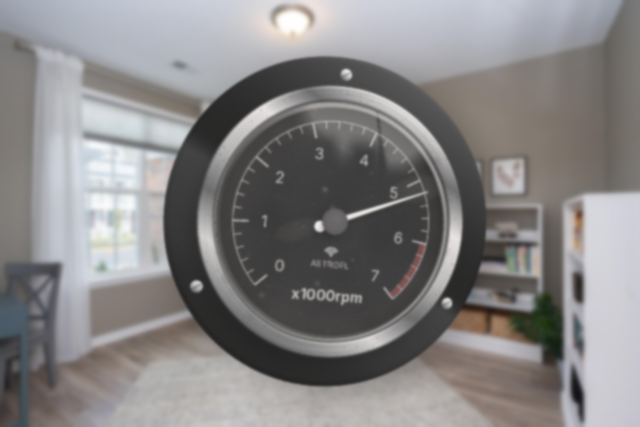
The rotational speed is 5200rpm
